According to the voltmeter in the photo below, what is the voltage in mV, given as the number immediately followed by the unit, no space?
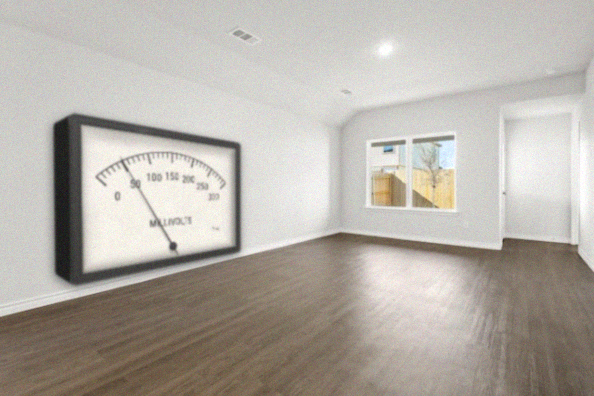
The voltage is 50mV
